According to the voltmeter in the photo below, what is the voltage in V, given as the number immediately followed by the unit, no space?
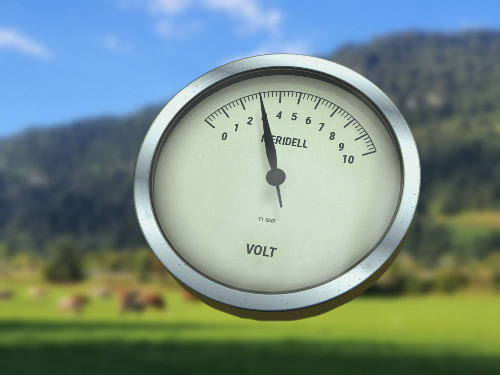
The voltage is 3V
